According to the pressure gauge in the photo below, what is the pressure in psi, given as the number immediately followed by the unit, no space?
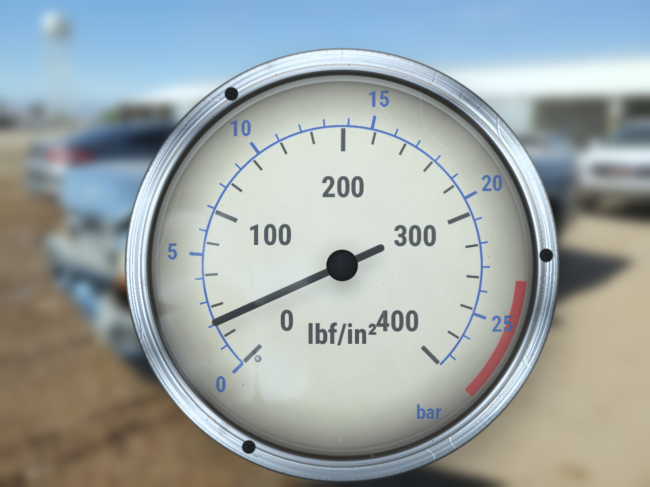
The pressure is 30psi
